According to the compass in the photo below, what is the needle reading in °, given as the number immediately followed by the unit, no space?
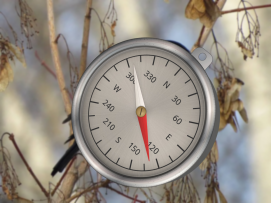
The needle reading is 127.5°
